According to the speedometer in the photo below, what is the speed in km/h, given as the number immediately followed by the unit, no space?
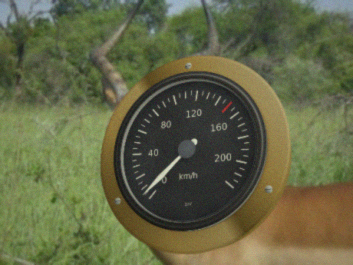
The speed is 5km/h
